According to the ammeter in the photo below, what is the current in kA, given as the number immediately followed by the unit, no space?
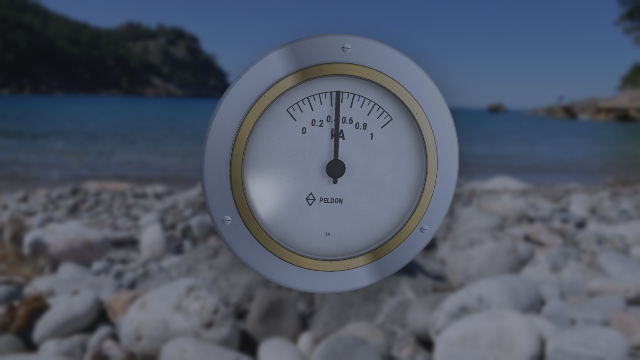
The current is 0.45kA
